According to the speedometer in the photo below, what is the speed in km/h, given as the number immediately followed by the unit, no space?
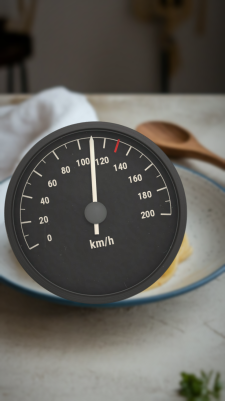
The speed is 110km/h
